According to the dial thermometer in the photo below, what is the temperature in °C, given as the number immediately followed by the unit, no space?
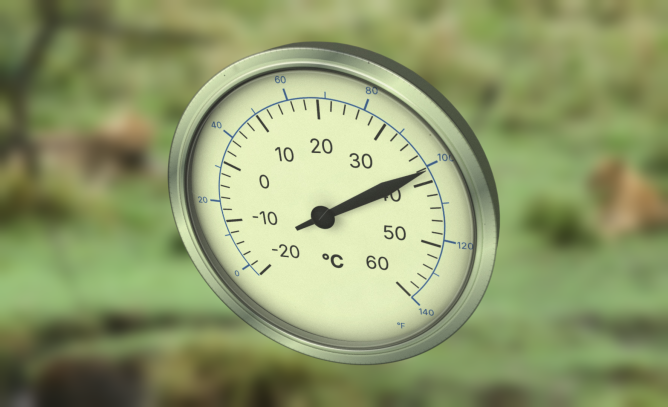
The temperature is 38°C
